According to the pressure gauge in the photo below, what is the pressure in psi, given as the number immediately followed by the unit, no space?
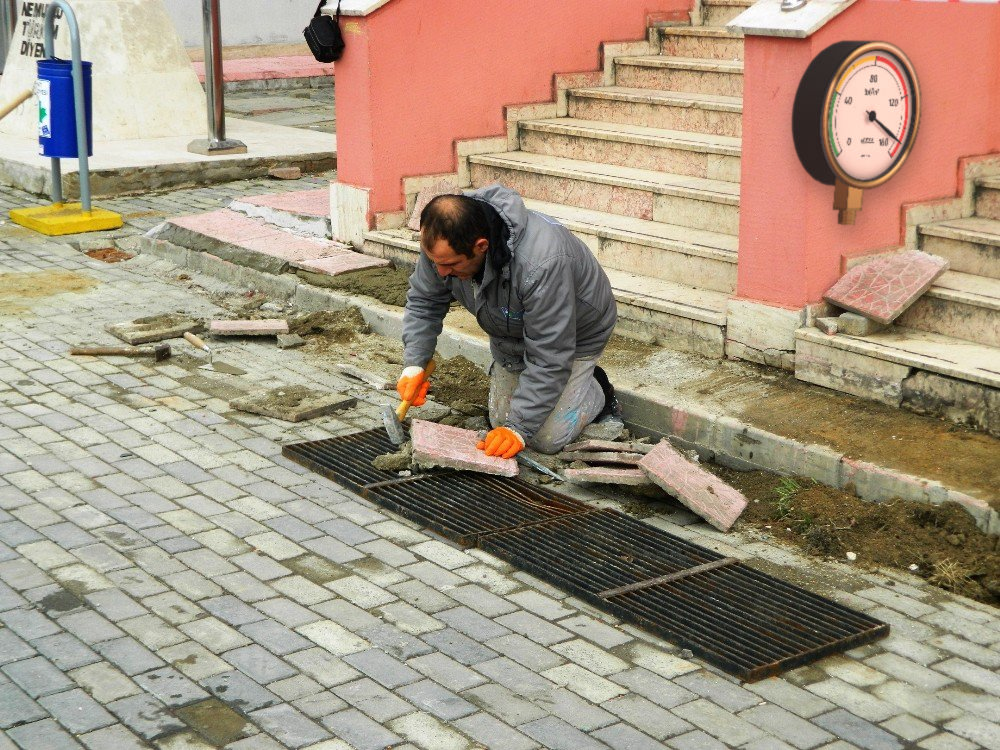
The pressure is 150psi
